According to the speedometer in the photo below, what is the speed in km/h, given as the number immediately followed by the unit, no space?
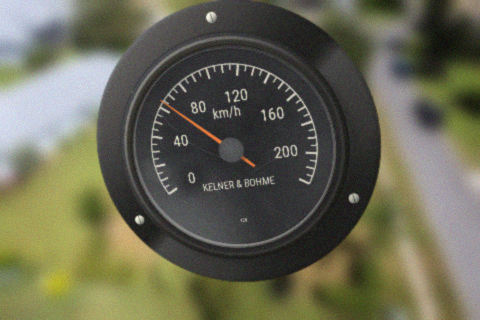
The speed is 65km/h
